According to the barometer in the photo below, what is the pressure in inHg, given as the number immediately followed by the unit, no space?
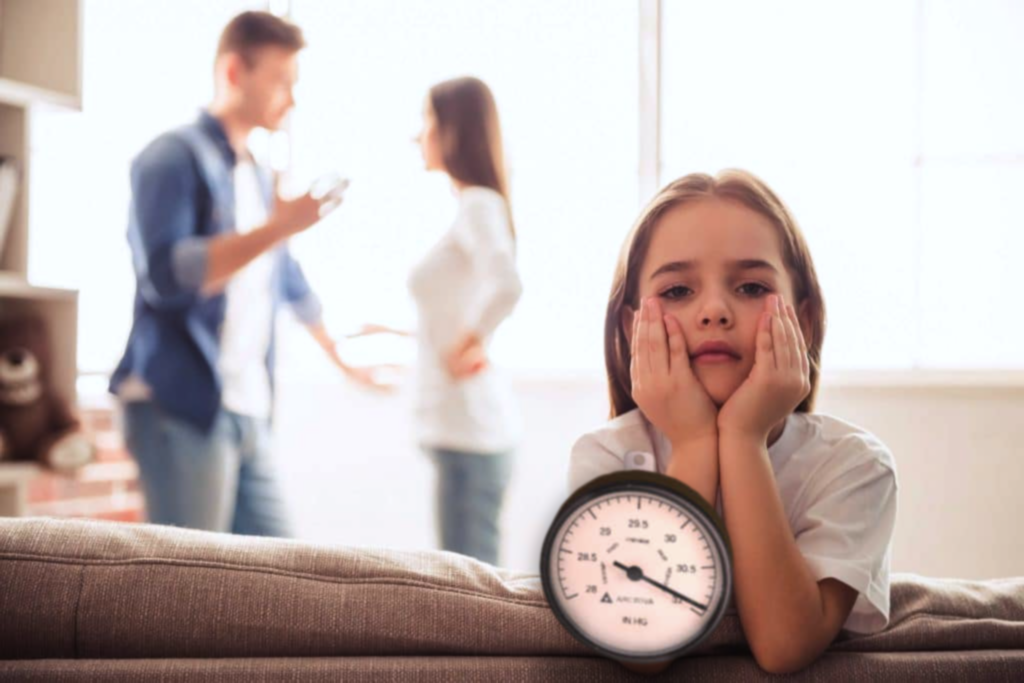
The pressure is 30.9inHg
